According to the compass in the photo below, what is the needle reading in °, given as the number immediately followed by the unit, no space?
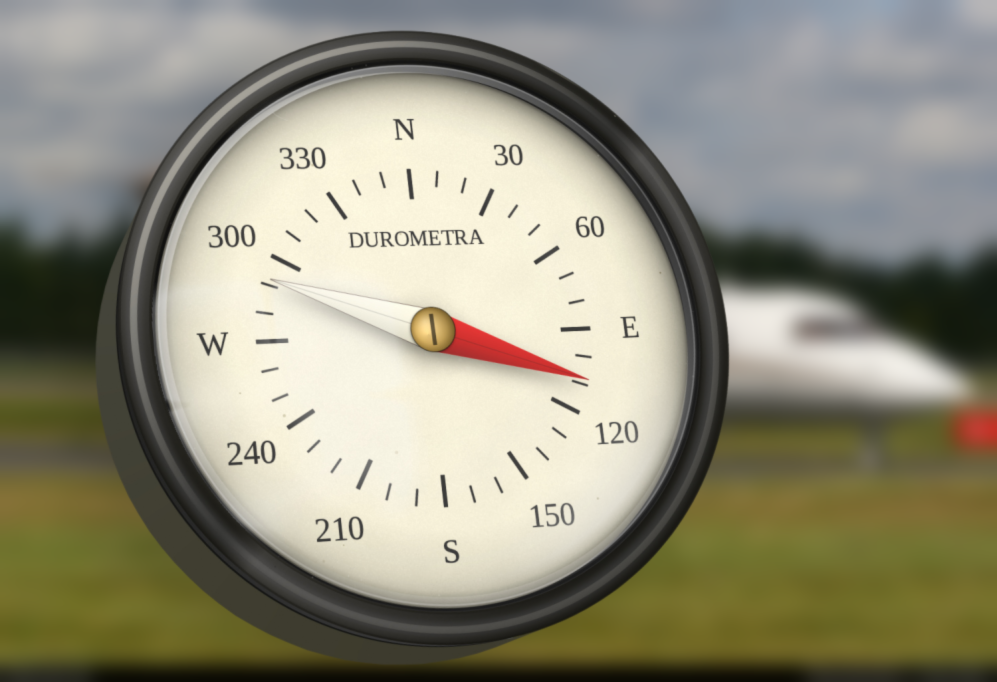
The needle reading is 110°
